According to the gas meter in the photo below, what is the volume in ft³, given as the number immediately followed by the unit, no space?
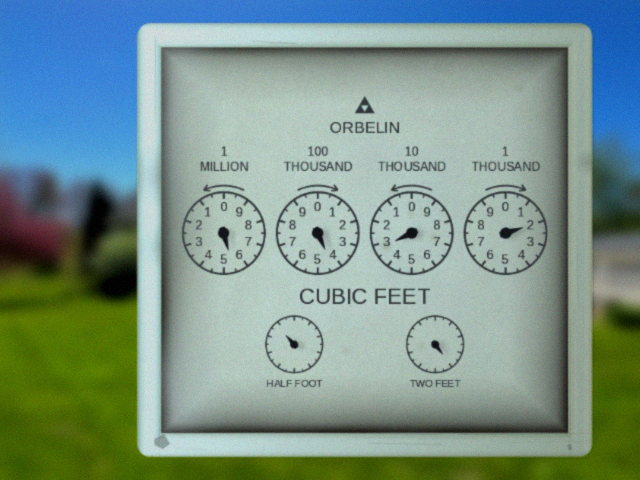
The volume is 543200ft³
